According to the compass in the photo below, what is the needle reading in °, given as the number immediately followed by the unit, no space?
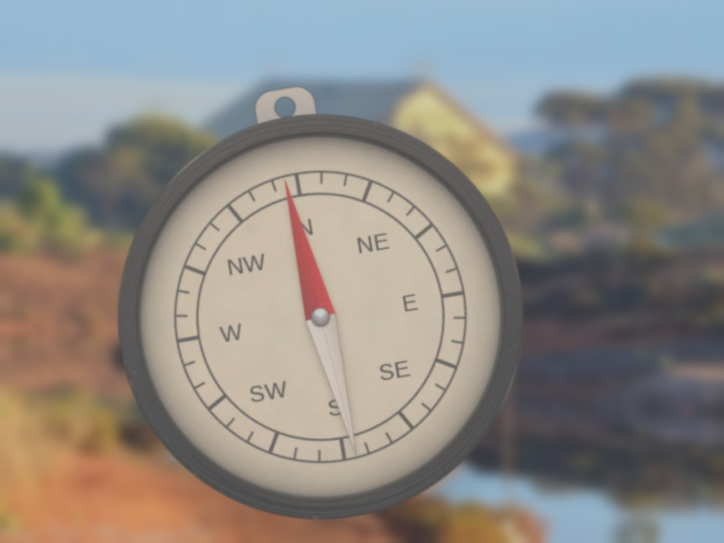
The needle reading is 355°
